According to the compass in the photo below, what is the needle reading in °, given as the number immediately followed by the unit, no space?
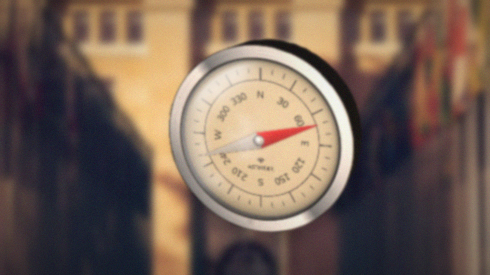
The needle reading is 70°
